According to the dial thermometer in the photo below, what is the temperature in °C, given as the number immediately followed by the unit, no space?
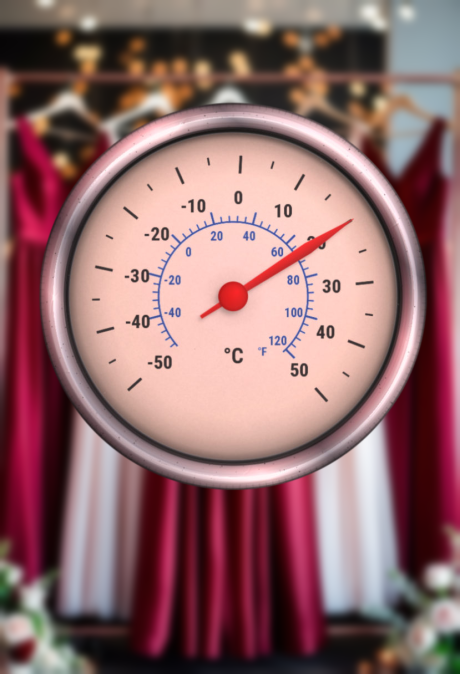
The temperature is 20°C
